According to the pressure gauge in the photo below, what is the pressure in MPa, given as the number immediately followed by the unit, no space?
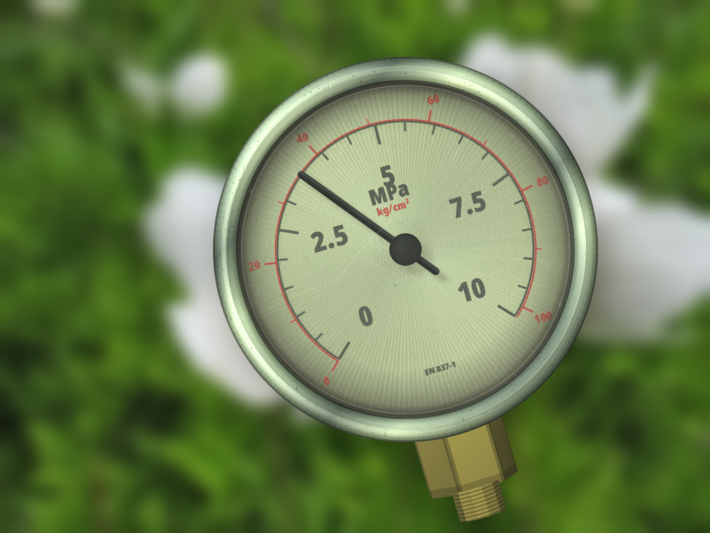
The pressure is 3.5MPa
